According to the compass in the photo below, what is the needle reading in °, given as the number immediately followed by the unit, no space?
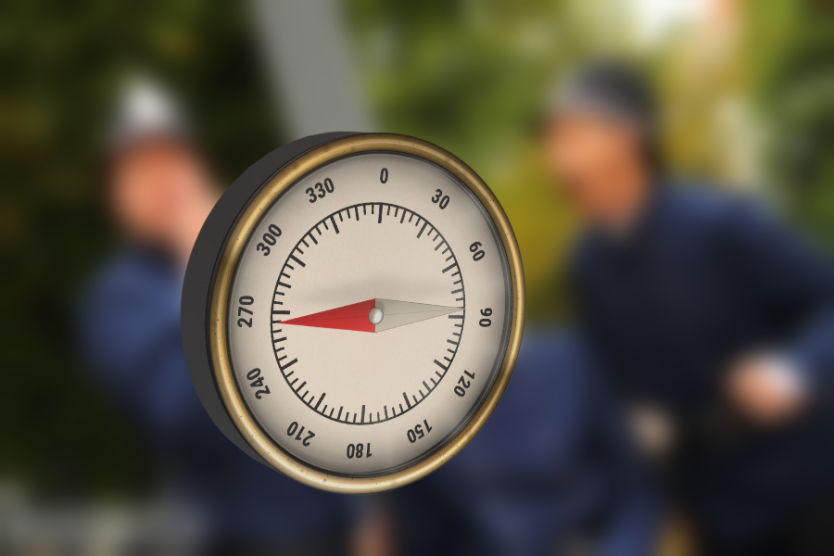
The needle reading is 265°
